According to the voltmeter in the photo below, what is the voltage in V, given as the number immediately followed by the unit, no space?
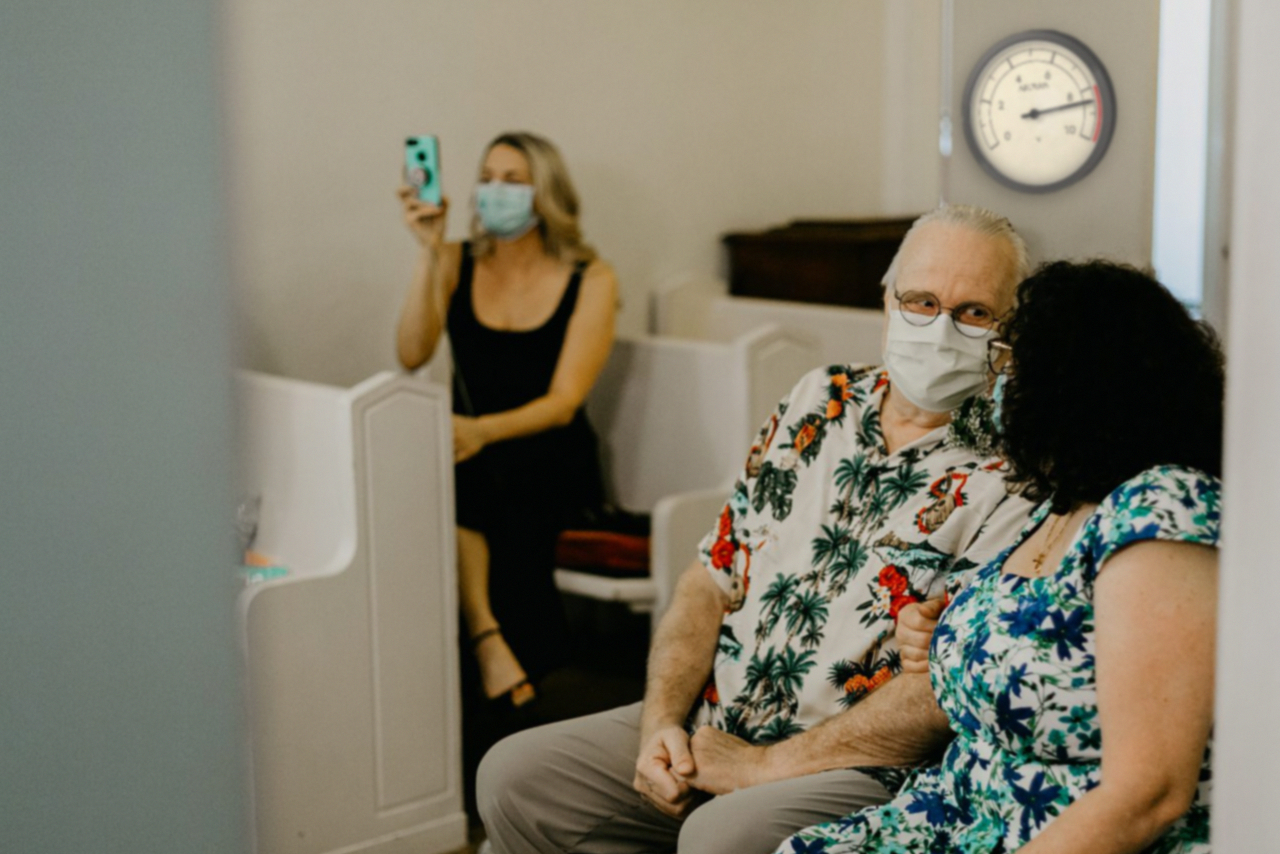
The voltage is 8.5V
